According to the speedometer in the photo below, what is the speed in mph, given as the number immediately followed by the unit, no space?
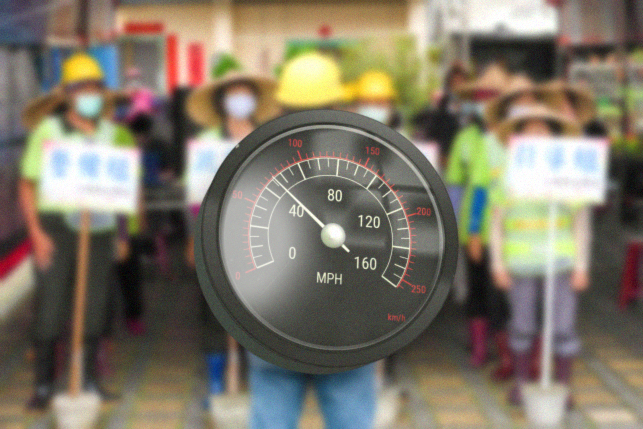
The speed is 45mph
